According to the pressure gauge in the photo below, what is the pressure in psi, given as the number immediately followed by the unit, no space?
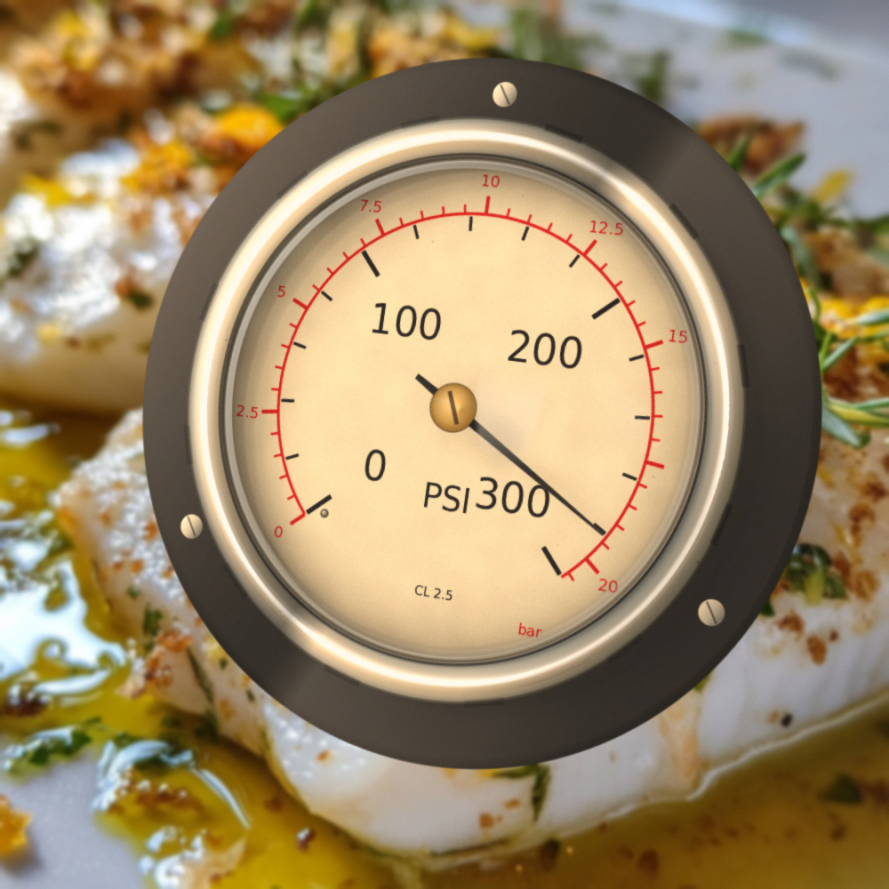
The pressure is 280psi
